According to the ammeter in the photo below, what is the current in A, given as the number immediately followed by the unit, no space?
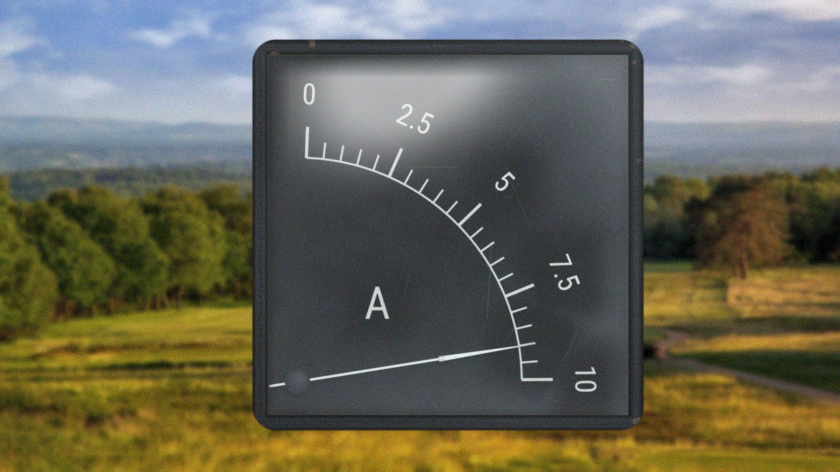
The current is 9A
